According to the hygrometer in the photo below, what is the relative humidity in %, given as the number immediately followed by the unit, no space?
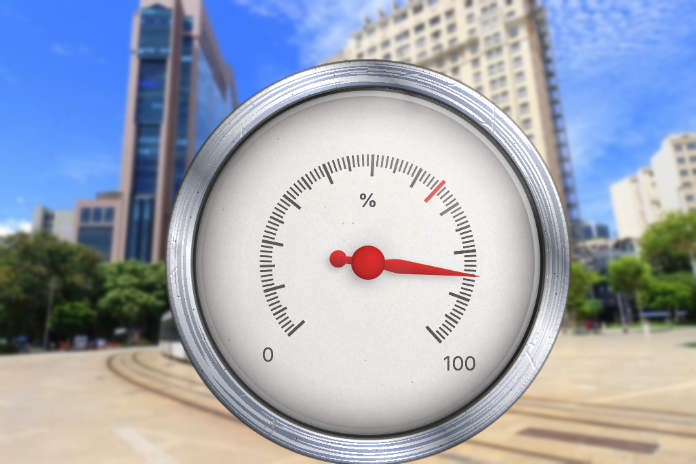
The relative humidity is 85%
